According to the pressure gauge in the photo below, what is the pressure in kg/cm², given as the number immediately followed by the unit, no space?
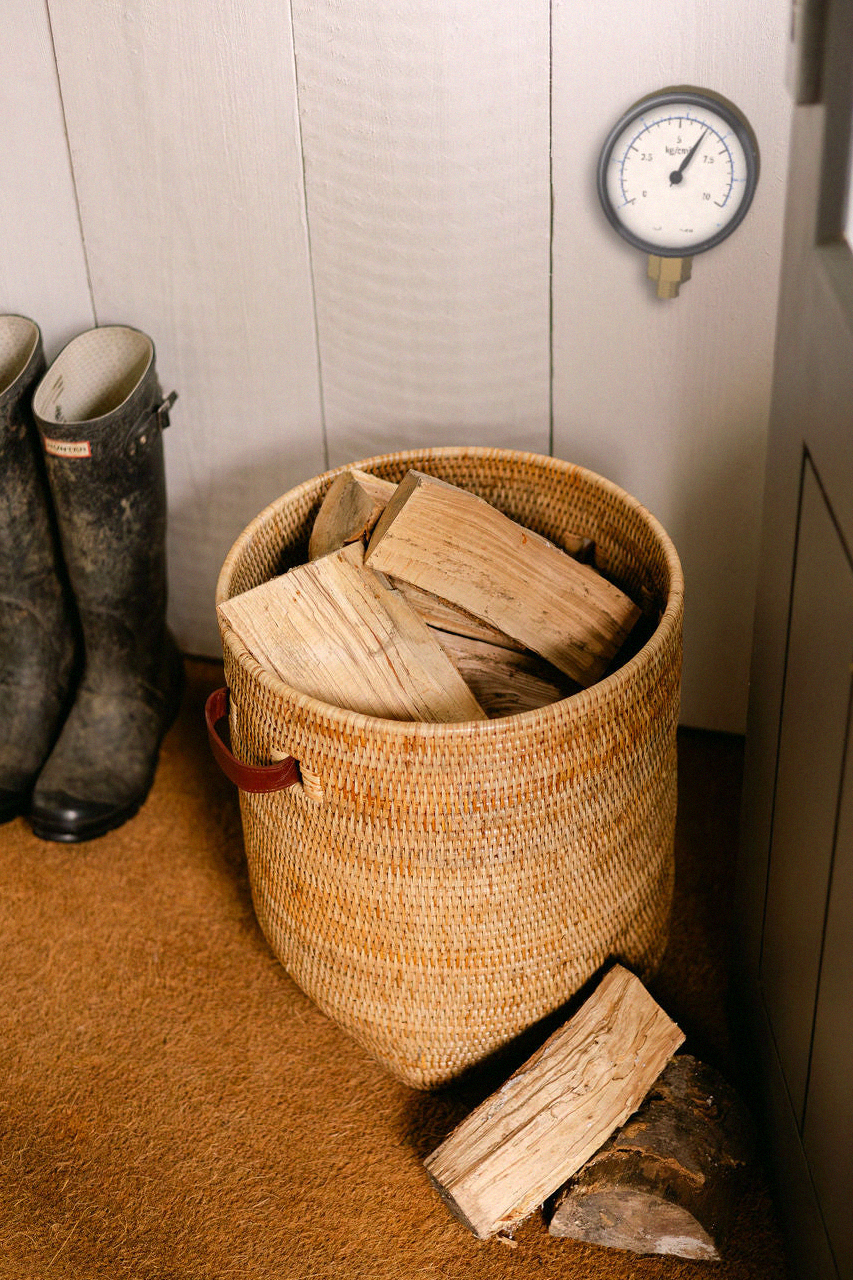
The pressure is 6.25kg/cm²
